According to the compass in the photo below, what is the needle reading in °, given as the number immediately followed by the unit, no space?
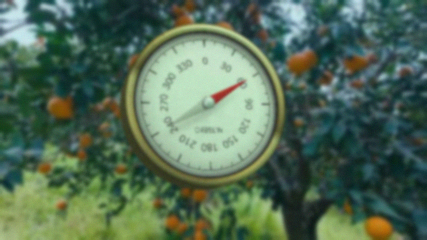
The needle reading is 60°
